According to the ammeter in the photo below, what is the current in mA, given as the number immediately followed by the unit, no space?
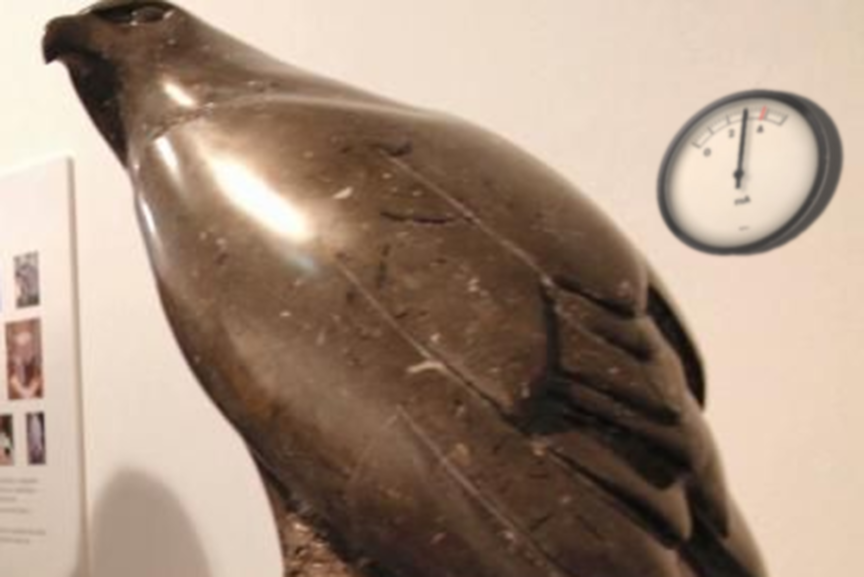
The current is 3mA
